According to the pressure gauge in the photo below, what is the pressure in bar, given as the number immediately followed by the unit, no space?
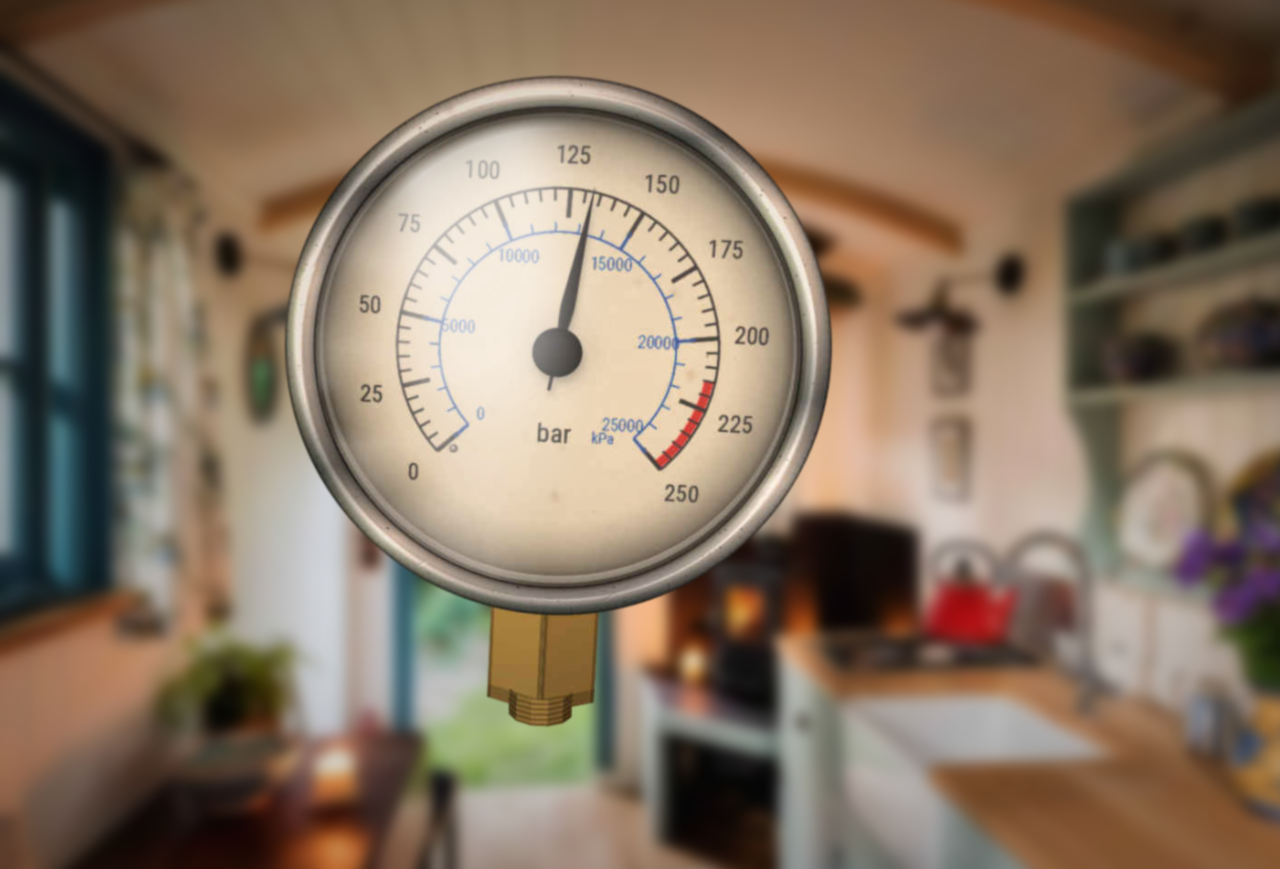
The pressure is 132.5bar
